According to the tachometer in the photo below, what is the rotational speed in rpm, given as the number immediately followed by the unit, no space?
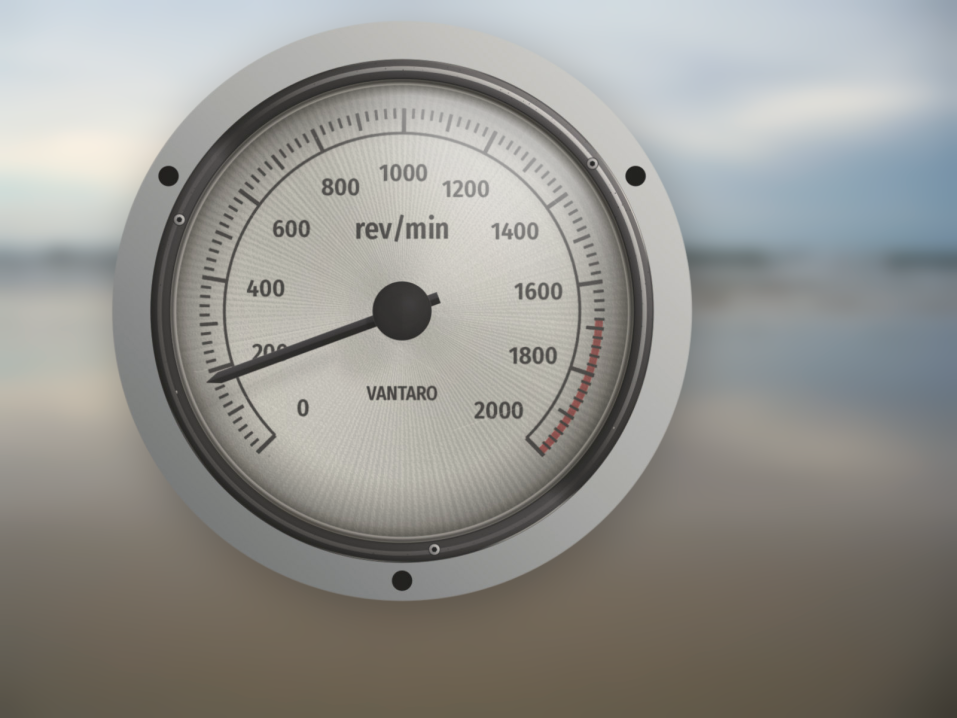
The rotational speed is 180rpm
